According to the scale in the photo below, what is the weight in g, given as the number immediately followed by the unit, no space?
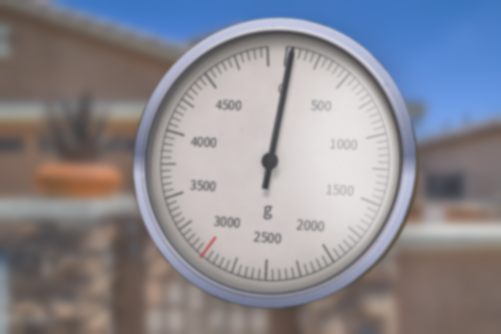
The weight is 50g
